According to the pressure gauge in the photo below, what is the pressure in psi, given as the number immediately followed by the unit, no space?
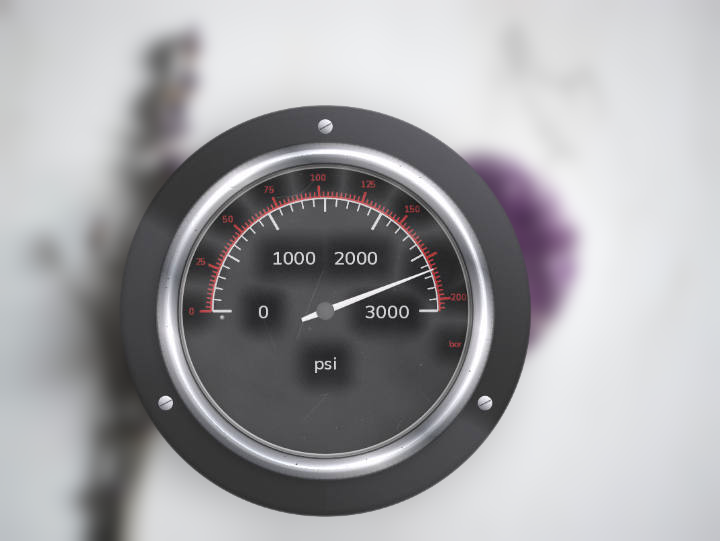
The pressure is 2650psi
